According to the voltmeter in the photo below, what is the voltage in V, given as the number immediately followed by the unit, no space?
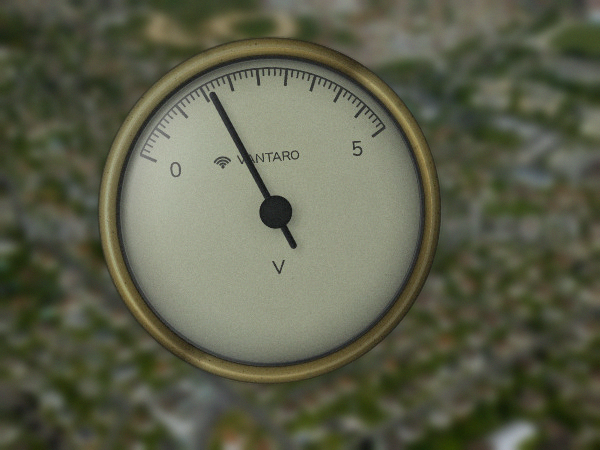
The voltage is 1.6V
